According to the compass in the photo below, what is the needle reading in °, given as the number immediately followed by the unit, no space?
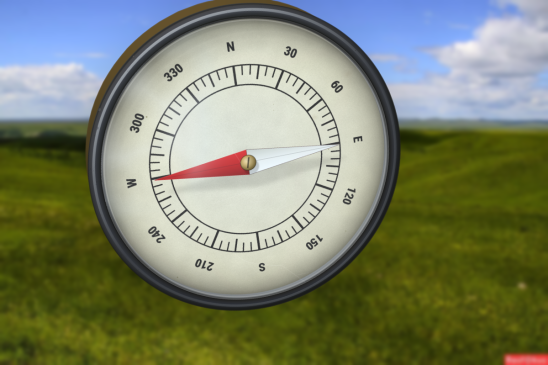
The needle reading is 270°
